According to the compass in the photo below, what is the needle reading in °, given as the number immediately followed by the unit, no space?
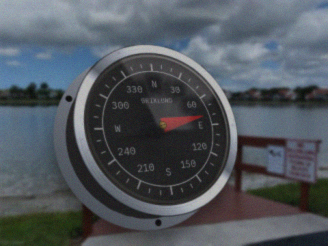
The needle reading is 80°
